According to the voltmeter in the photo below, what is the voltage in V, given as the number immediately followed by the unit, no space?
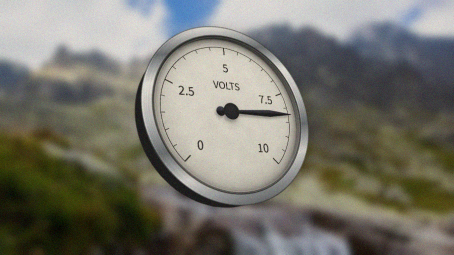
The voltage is 8.25V
